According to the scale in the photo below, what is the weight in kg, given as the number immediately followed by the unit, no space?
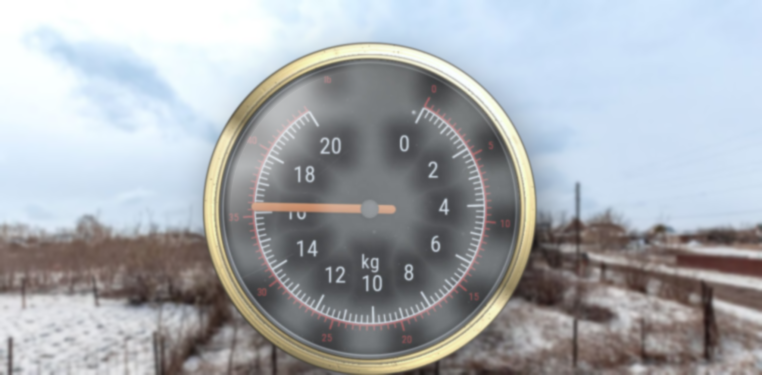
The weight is 16.2kg
